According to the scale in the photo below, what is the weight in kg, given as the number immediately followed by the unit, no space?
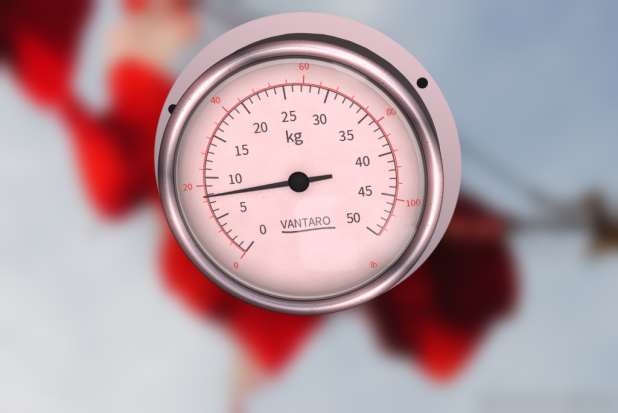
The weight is 8kg
